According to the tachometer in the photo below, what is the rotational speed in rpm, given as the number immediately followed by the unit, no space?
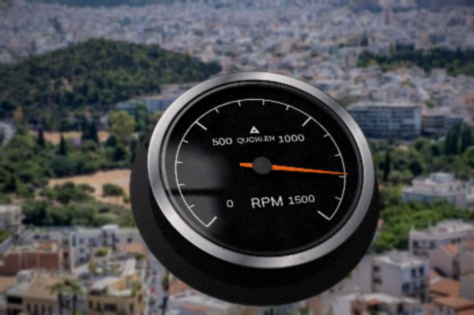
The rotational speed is 1300rpm
